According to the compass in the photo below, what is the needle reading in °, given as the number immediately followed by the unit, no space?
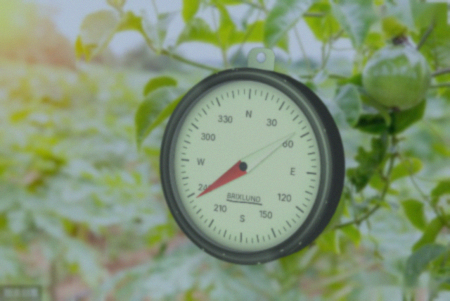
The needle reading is 235°
